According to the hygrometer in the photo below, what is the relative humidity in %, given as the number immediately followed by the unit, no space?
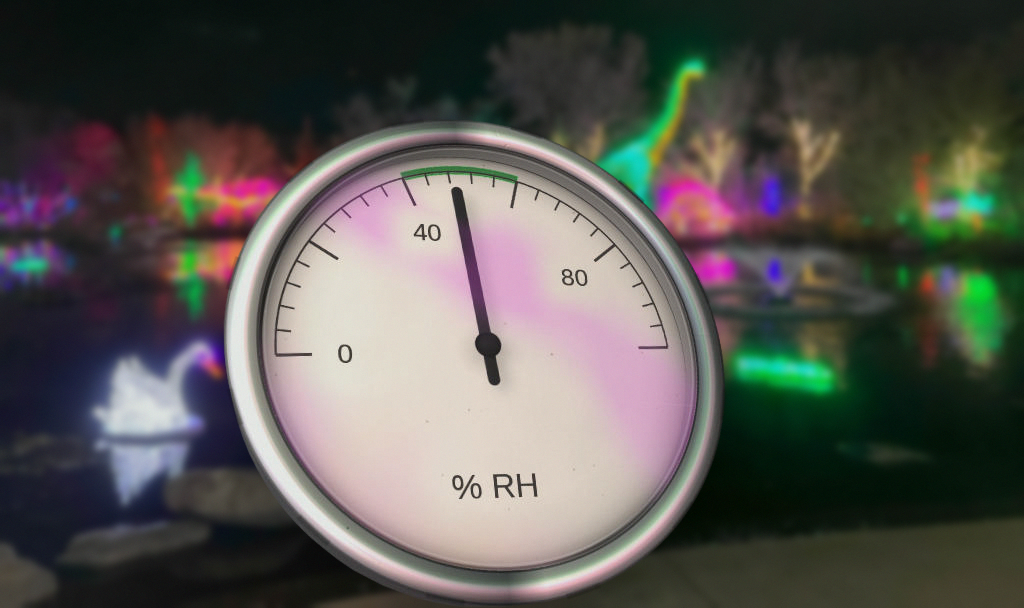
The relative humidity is 48%
